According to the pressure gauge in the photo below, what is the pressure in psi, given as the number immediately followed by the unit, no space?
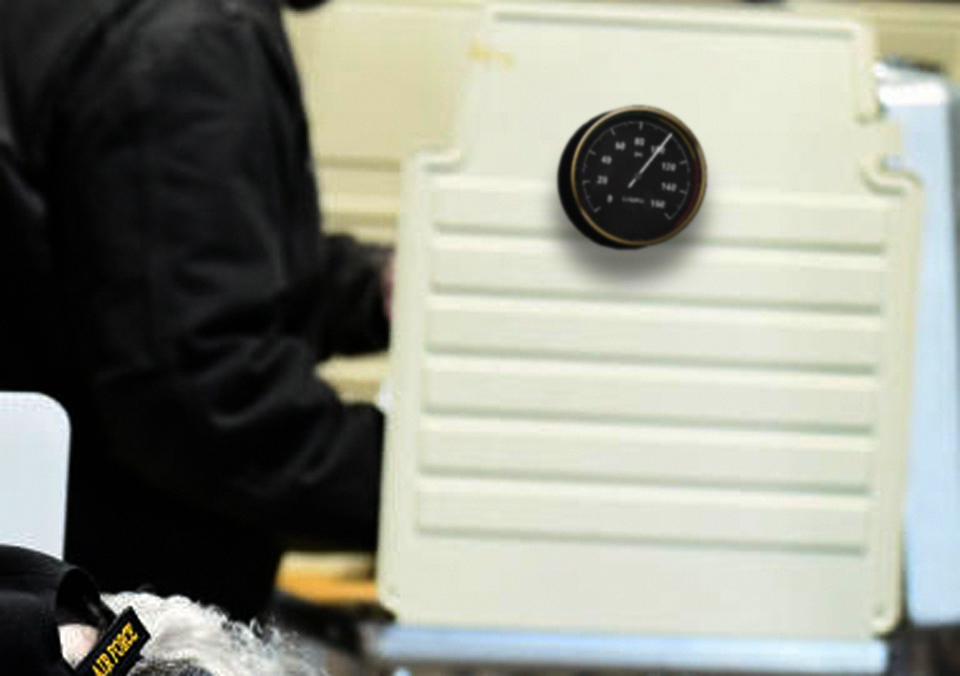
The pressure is 100psi
